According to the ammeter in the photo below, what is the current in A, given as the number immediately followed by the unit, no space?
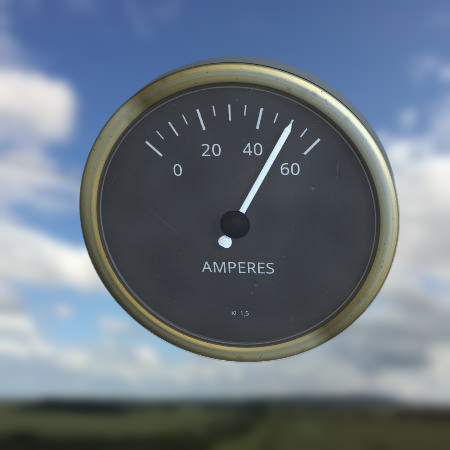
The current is 50A
